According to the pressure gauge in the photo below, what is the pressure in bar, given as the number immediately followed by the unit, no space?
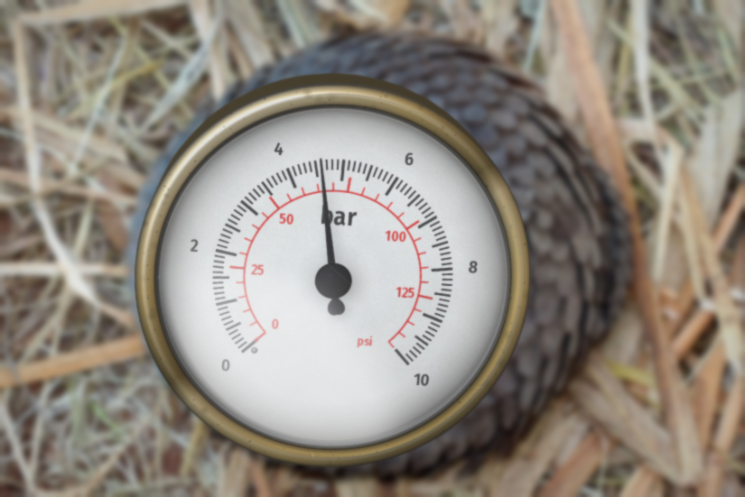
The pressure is 4.6bar
